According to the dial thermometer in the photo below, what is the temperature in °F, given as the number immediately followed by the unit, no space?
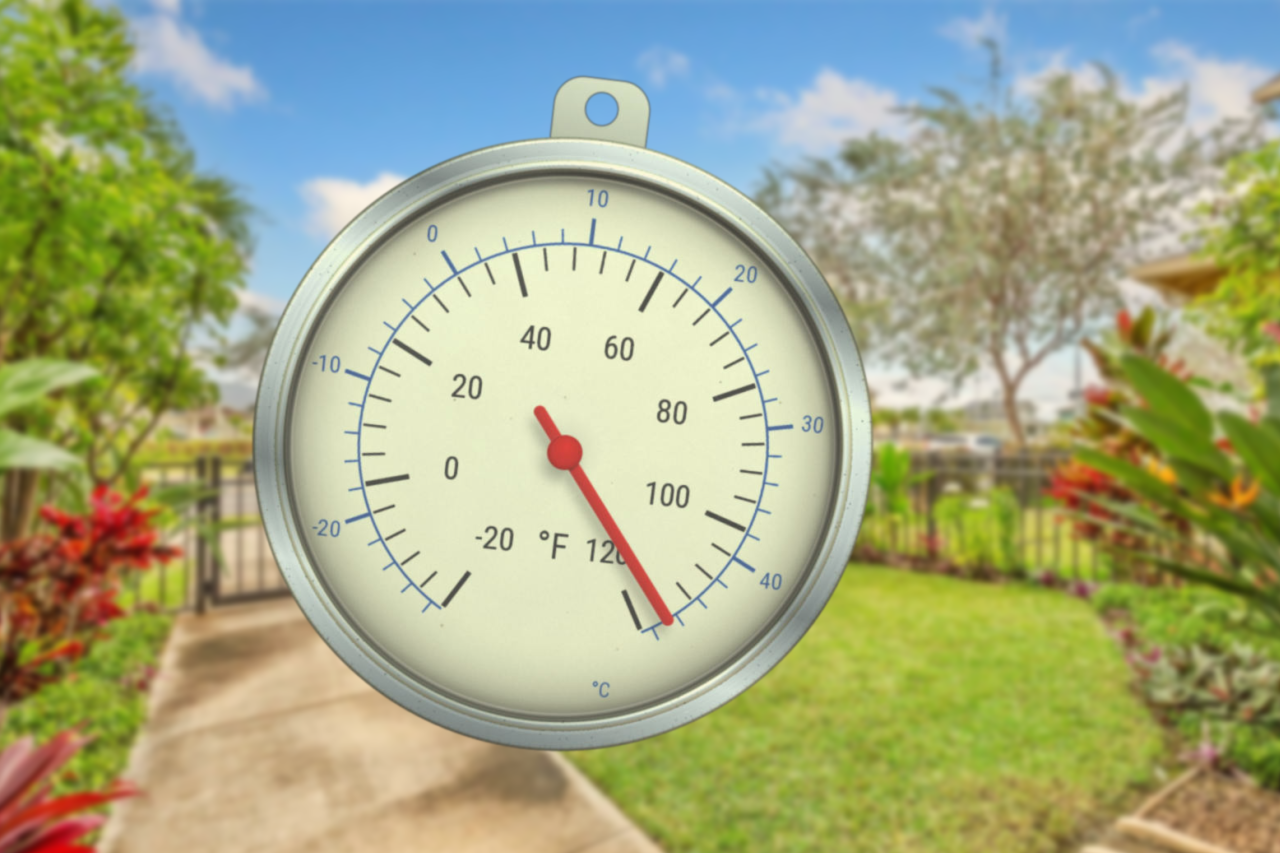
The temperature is 116°F
